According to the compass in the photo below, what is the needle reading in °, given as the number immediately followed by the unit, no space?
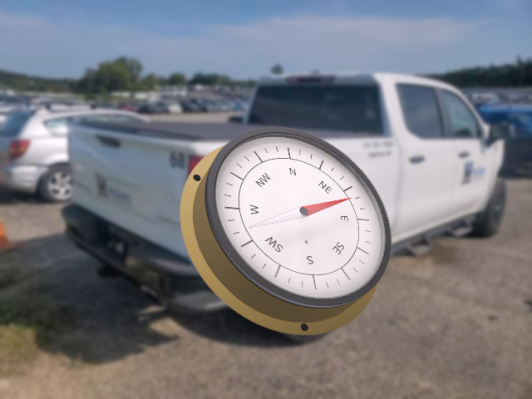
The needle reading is 70°
